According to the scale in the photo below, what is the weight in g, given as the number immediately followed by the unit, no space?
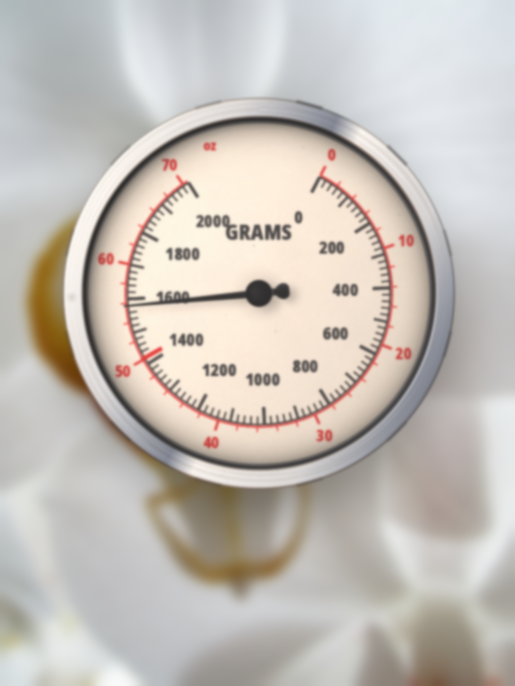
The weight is 1580g
